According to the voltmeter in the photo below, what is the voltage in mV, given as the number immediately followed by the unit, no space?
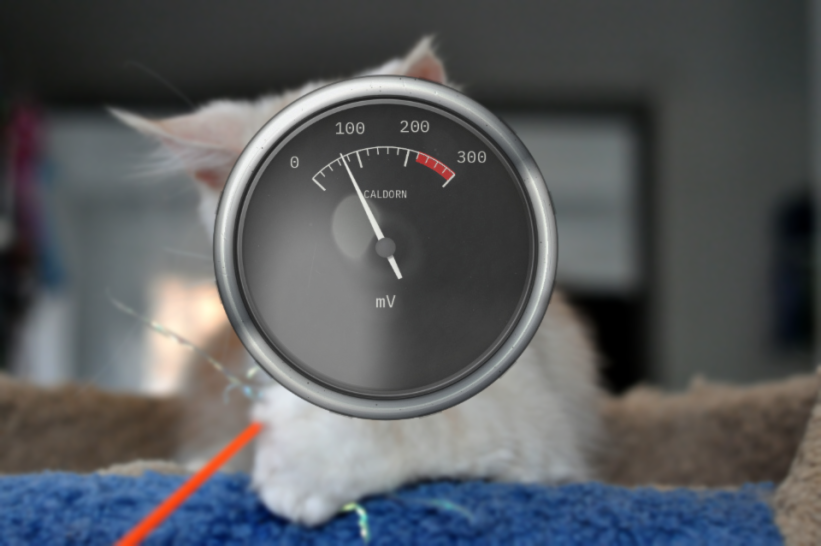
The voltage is 70mV
